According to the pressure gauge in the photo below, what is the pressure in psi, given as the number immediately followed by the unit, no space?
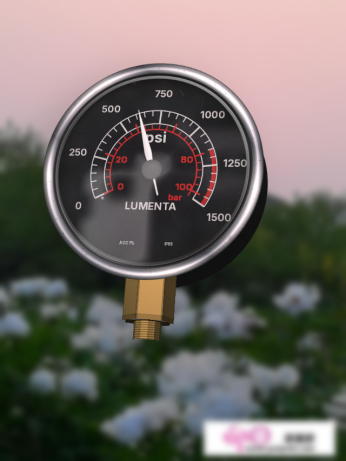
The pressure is 625psi
